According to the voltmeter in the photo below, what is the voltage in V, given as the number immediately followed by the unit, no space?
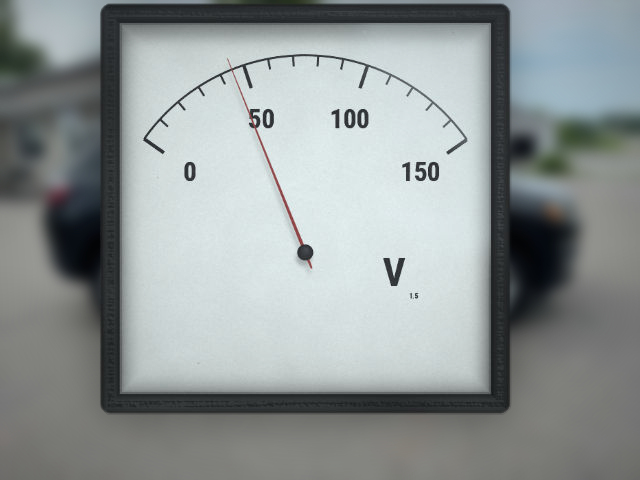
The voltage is 45V
